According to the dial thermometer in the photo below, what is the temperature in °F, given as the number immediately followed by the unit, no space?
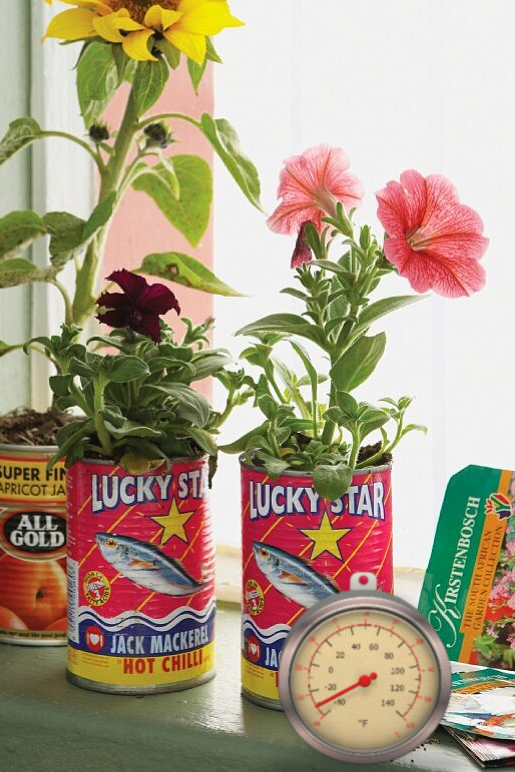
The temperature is -30°F
